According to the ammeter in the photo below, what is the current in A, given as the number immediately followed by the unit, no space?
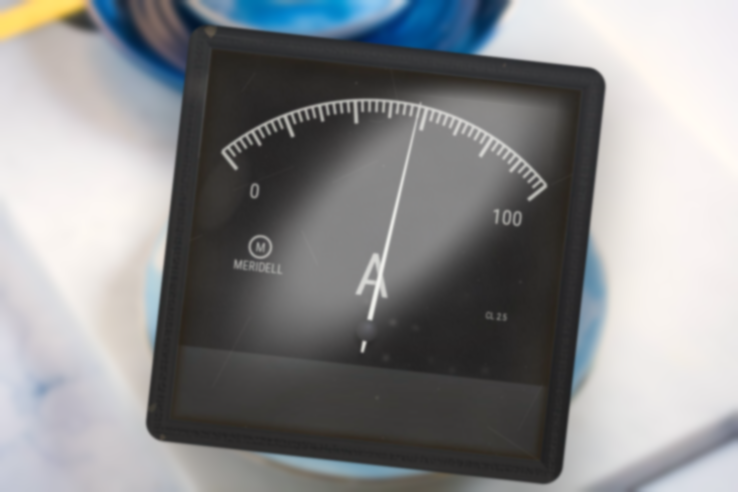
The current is 58A
